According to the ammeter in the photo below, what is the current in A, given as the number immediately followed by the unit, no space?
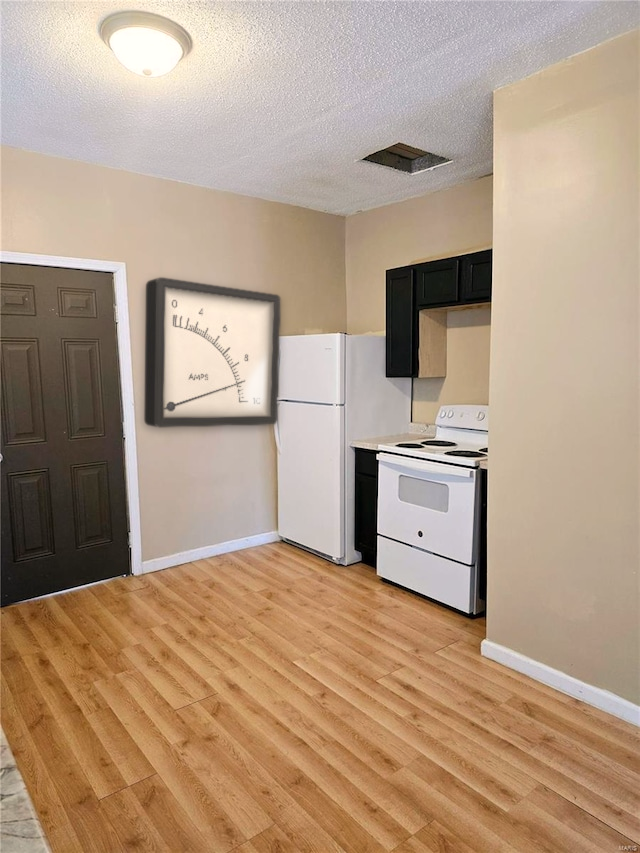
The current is 9A
